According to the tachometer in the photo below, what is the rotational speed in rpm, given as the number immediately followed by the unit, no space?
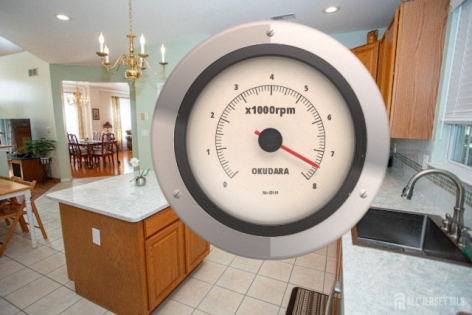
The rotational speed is 7500rpm
